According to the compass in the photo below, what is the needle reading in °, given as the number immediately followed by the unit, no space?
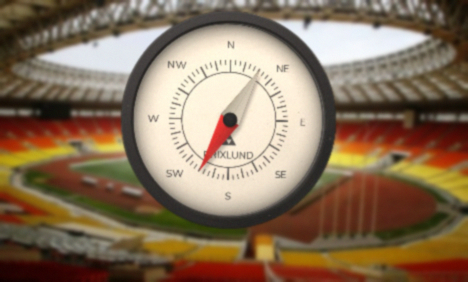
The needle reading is 210°
